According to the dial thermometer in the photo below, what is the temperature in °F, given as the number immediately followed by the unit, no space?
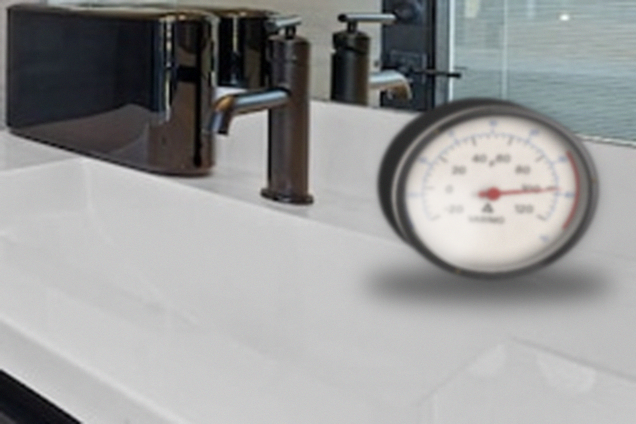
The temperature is 100°F
